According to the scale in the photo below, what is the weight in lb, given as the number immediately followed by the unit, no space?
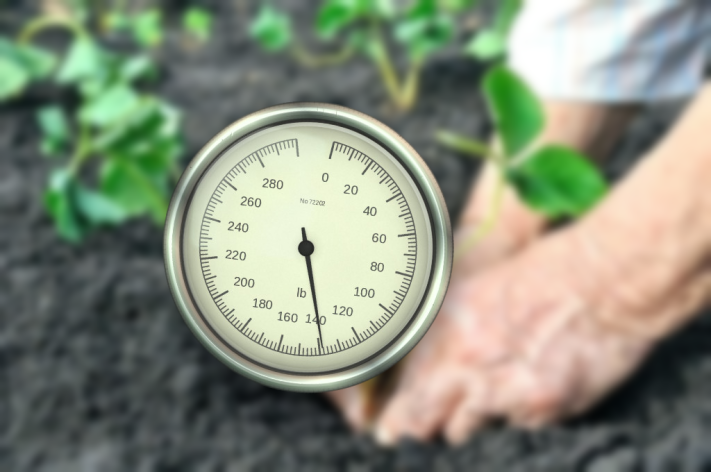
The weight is 138lb
